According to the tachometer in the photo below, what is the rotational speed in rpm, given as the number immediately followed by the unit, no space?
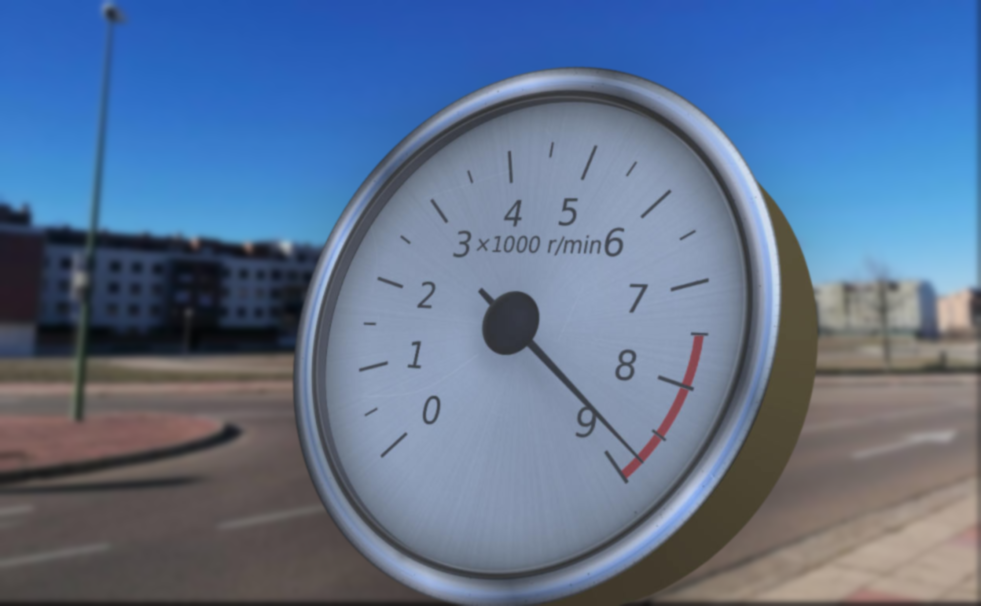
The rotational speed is 8750rpm
